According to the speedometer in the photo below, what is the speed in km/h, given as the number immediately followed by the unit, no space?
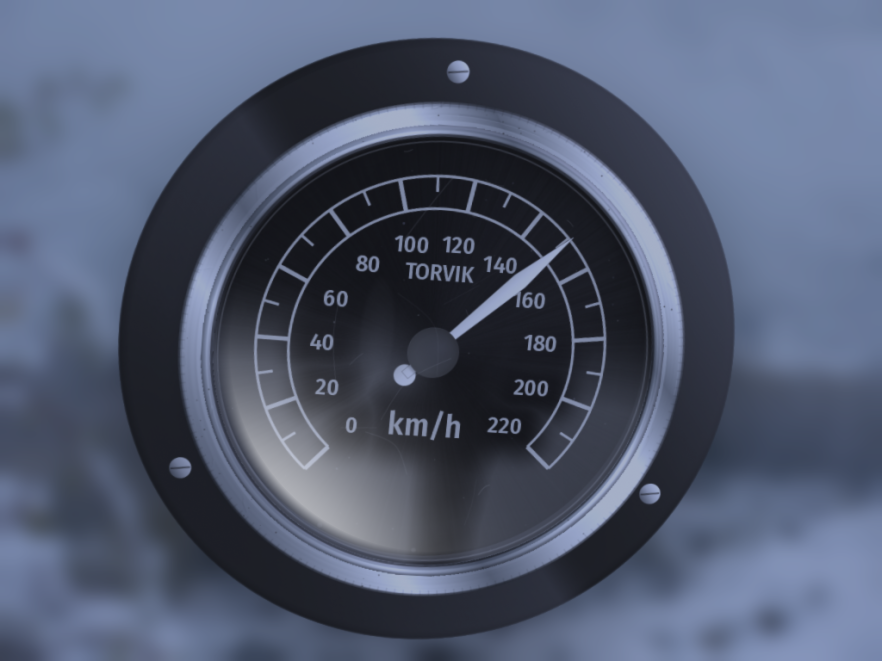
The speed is 150km/h
